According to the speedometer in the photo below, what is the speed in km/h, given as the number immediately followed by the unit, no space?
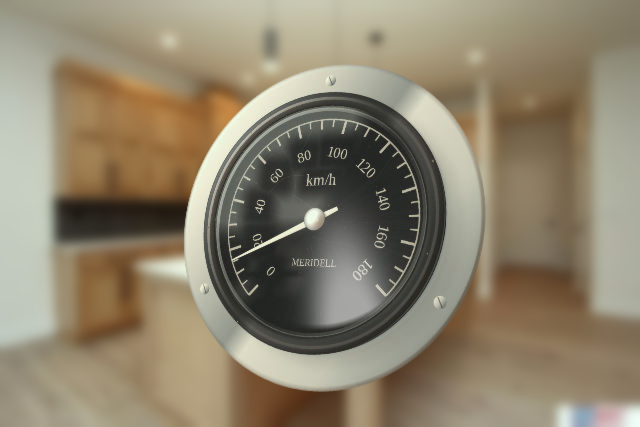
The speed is 15km/h
